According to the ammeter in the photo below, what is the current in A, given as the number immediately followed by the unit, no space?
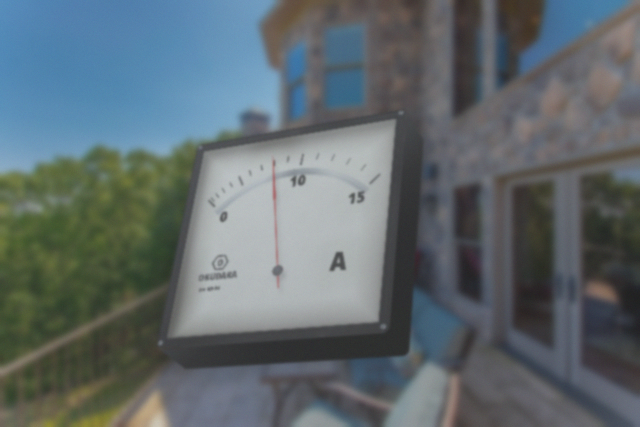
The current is 8A
